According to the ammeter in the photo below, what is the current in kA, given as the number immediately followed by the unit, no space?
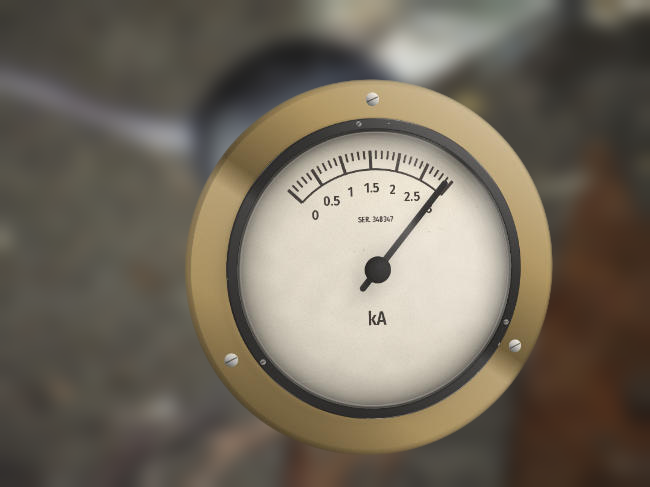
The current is 2.9kA
